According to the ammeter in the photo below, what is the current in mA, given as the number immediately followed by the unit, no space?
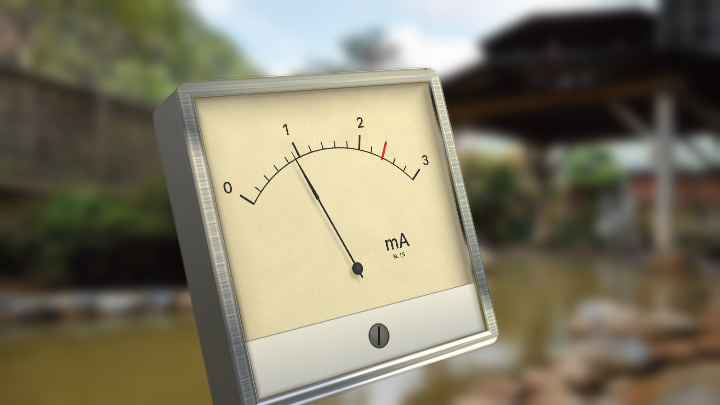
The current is 0.9mA
